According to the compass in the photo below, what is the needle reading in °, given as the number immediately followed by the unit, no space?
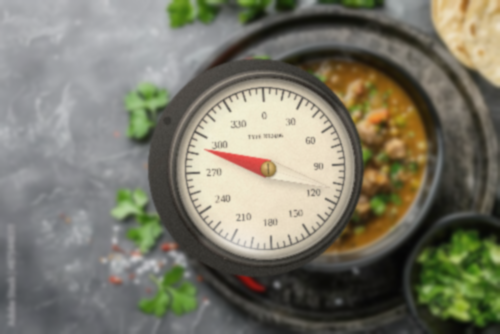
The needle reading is 290°
